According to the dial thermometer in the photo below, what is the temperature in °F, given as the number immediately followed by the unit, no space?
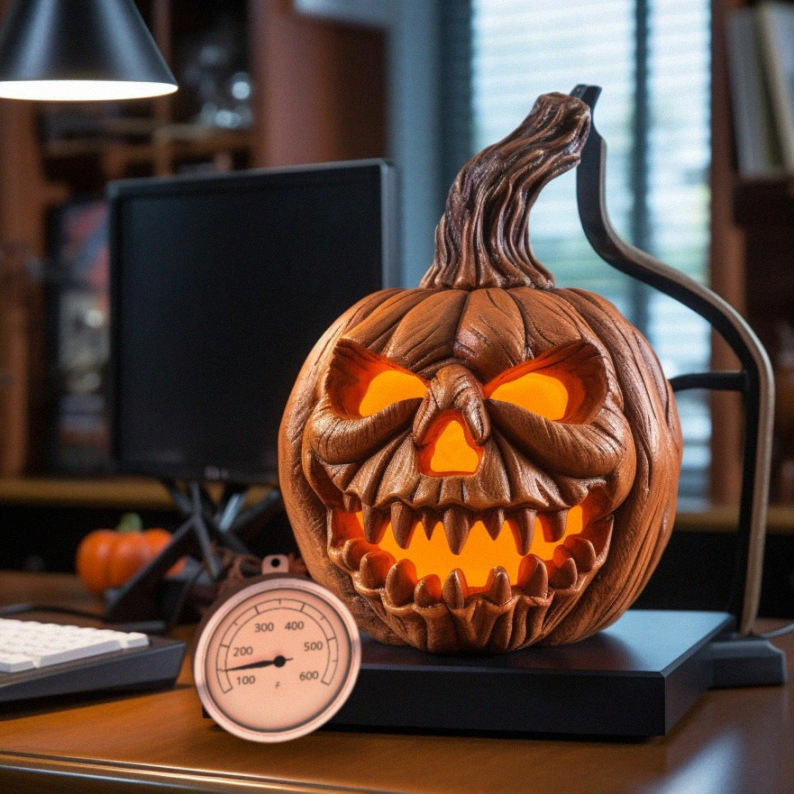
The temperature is 150°F
